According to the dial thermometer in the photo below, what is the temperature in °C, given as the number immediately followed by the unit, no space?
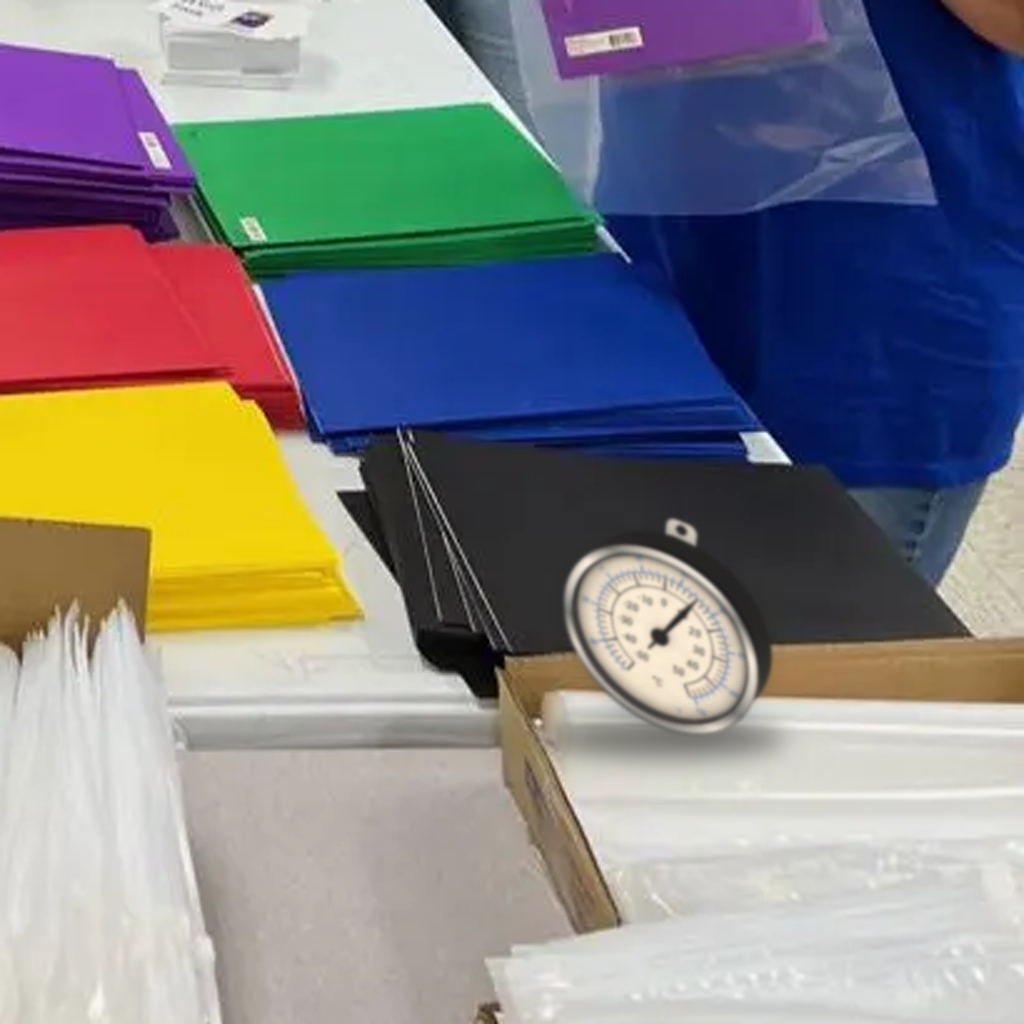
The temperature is 10°C
